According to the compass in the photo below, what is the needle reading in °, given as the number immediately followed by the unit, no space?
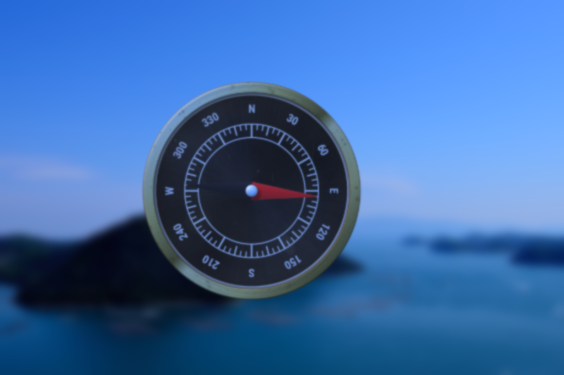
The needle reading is 95°
